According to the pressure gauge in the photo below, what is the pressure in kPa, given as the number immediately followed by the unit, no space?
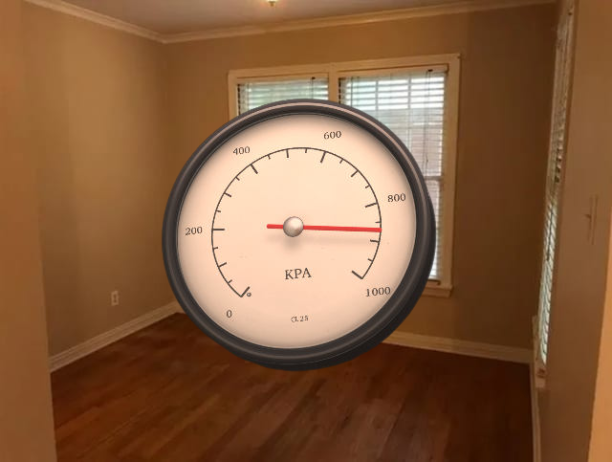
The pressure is 875kPa
